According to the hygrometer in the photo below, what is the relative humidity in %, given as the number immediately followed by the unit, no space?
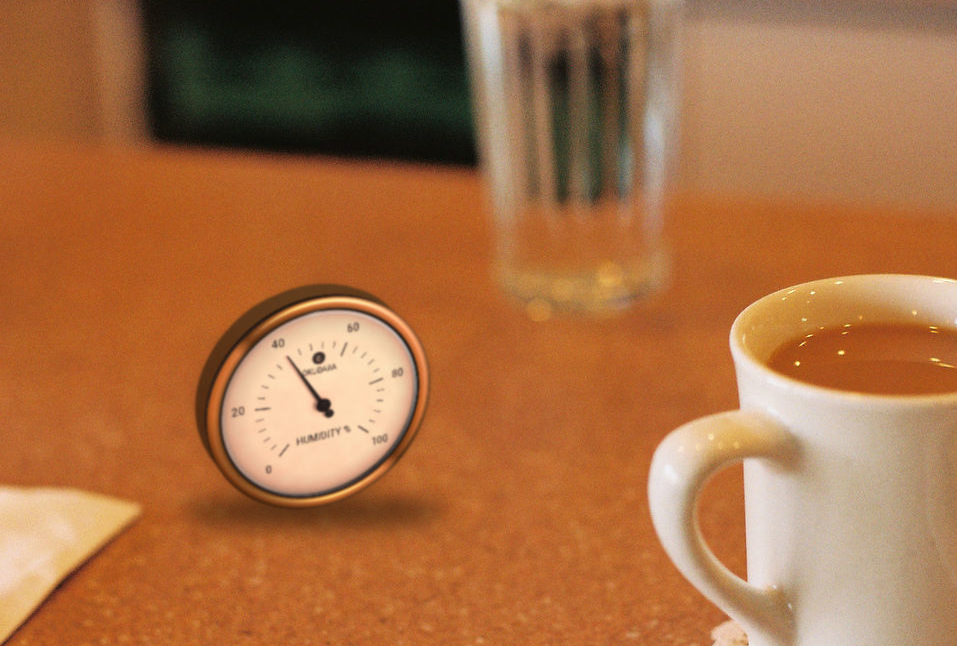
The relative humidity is 40%
